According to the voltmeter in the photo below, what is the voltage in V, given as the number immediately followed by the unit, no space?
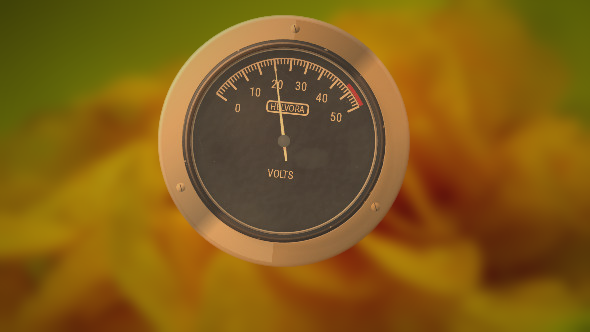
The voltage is 20V
